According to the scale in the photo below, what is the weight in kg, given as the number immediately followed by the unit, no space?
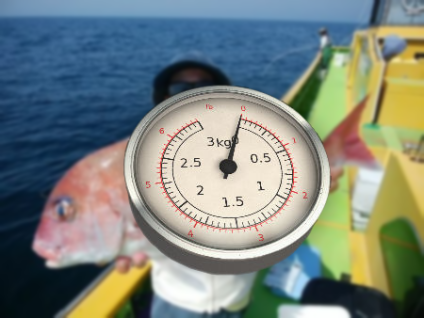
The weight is 0kg
